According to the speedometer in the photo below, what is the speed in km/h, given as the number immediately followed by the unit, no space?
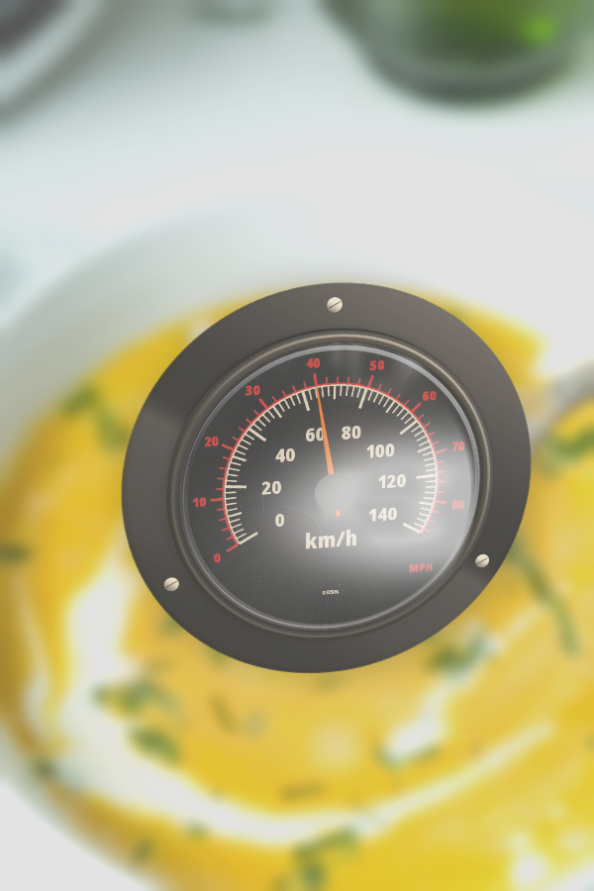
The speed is 64km/h
